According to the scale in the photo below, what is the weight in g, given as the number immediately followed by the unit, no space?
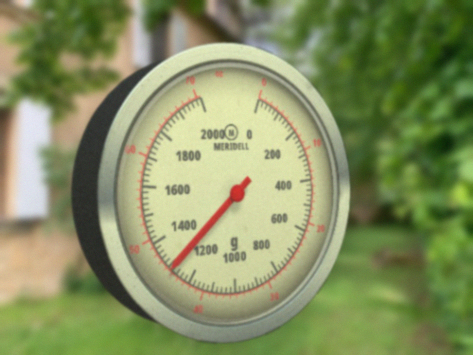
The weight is 1300g
